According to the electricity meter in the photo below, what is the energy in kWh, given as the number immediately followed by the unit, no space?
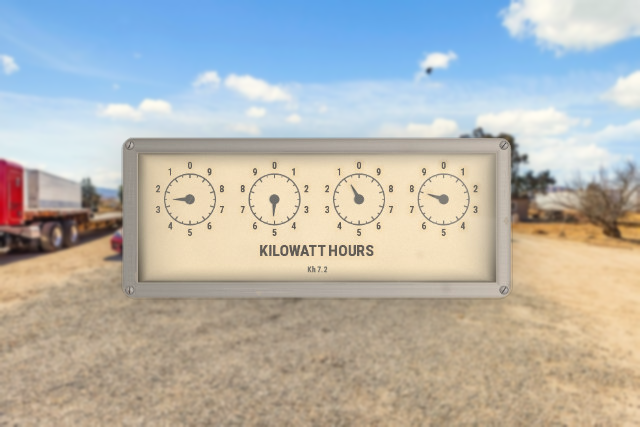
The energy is 2508kWh
